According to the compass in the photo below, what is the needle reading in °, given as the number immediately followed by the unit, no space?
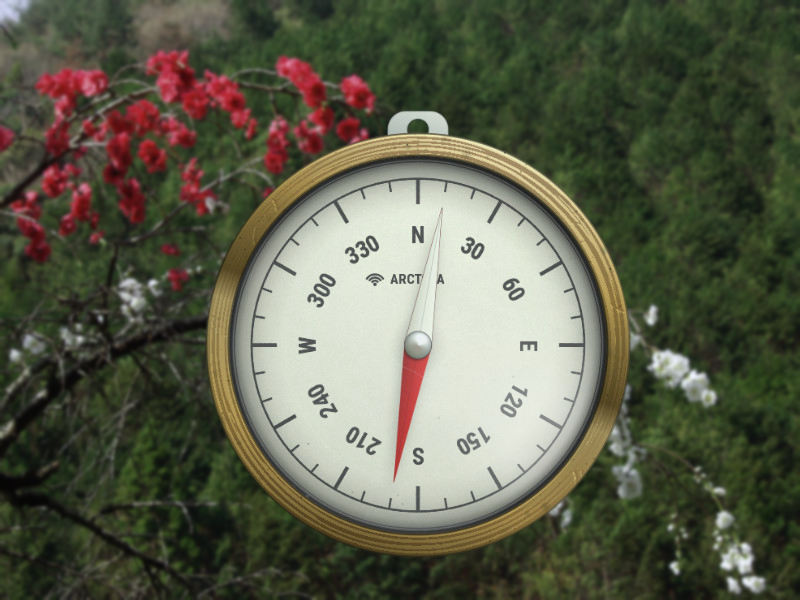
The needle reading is 190°
